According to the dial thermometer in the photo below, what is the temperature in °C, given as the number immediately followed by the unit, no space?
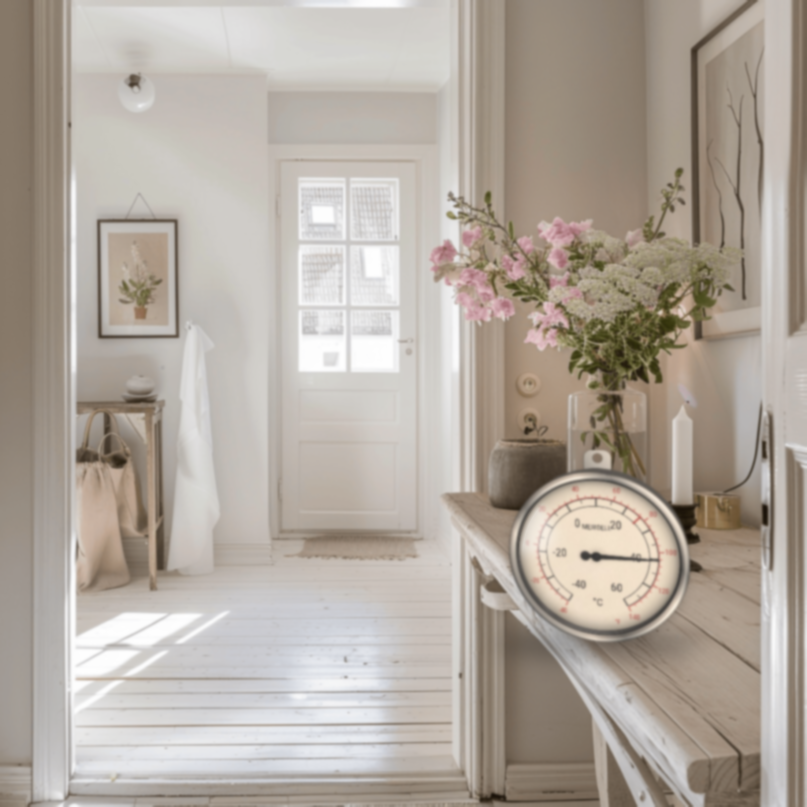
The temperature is 40°C
